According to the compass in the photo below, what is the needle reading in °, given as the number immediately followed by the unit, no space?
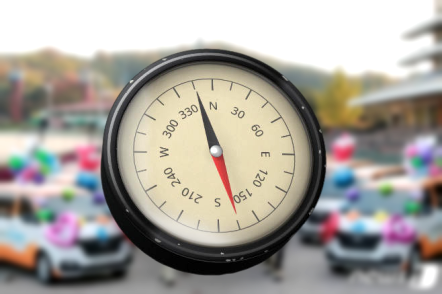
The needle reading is 165°
